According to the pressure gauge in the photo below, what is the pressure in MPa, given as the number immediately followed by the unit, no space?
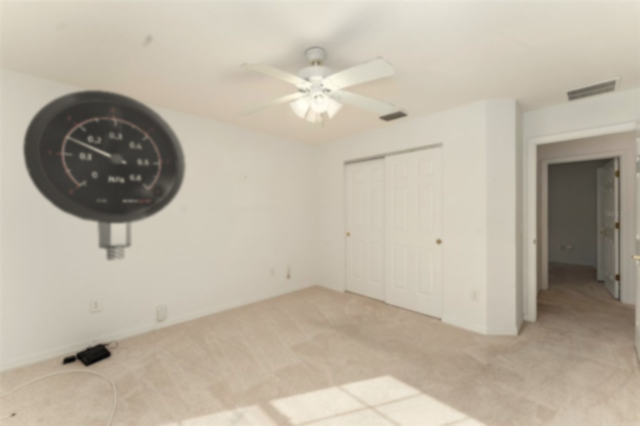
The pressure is 0.15MPa
